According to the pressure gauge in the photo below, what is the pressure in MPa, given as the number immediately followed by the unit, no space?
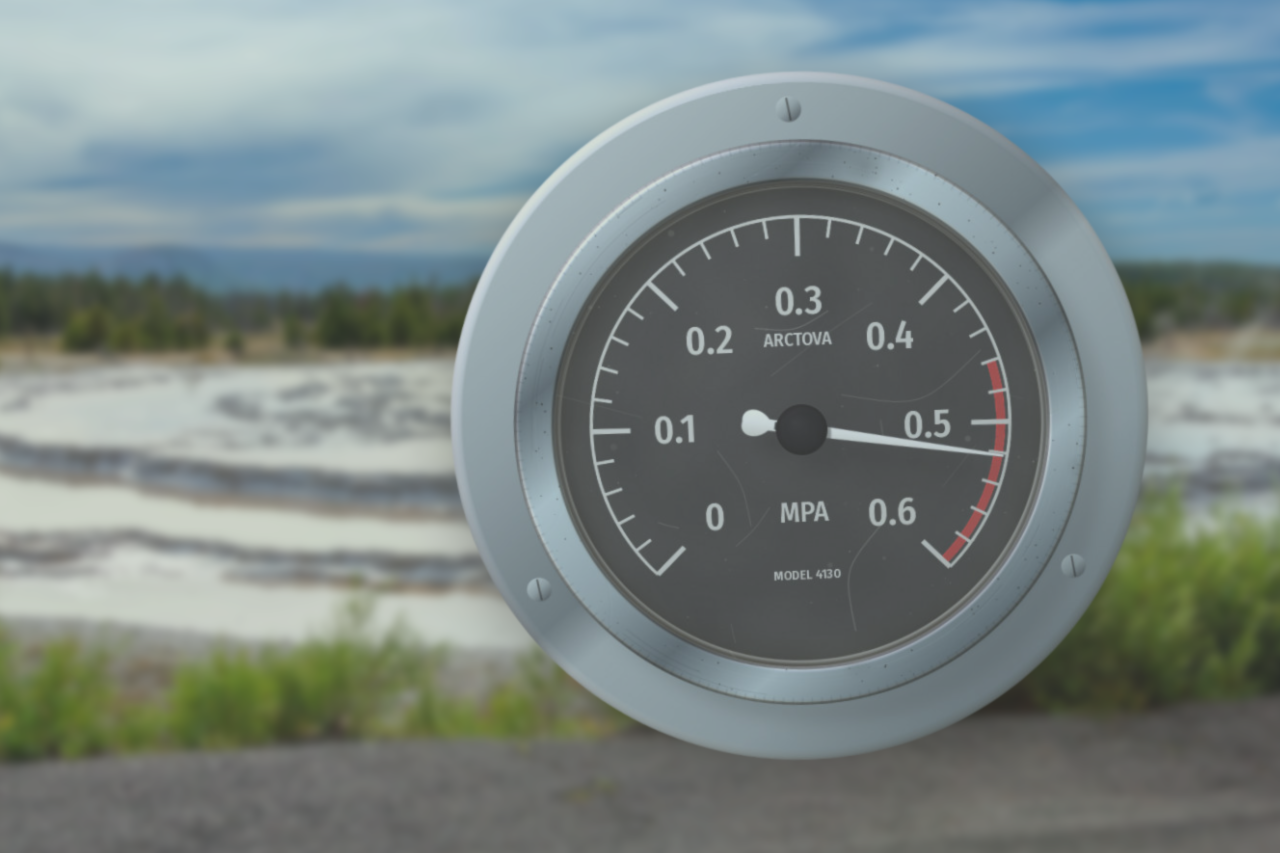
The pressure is 0.52MPa
